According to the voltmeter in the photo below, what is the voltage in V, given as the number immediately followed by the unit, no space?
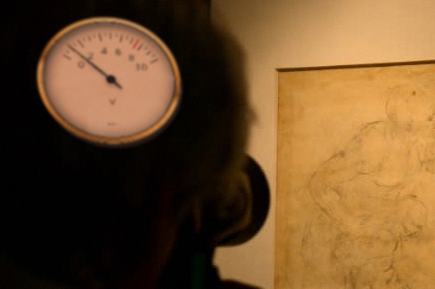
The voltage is 1V
